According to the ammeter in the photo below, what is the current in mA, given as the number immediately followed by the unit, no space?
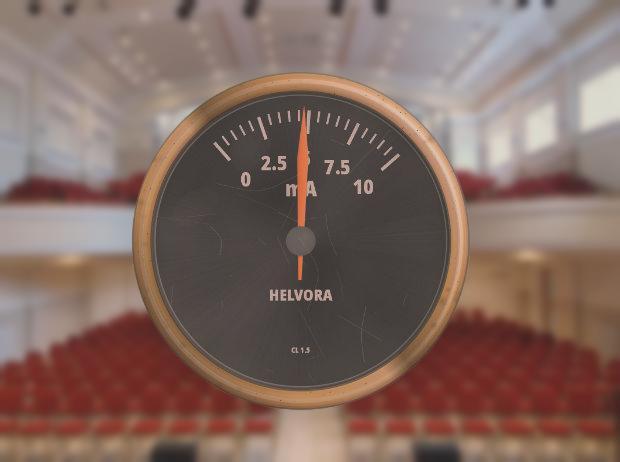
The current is 4.75mA
